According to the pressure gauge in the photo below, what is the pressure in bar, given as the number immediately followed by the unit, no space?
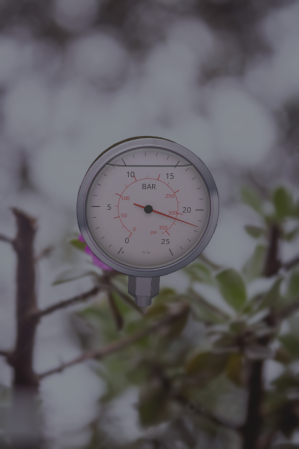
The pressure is 21.5bar
